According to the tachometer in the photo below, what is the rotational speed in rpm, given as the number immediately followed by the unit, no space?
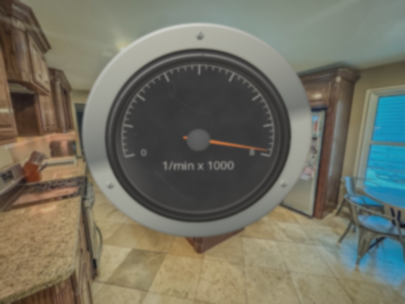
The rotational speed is 7800rpm
